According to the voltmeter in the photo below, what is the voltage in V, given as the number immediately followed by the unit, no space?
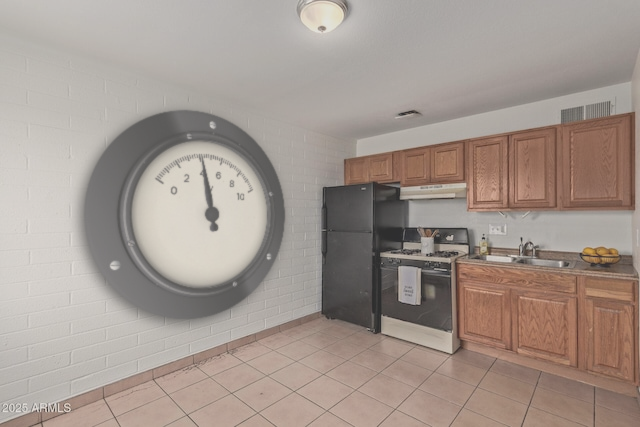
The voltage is 4V
